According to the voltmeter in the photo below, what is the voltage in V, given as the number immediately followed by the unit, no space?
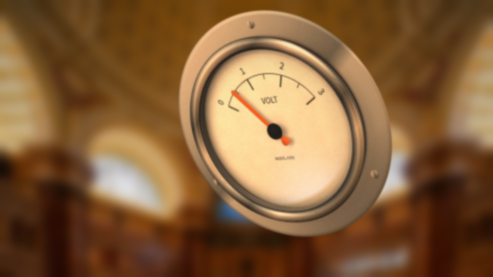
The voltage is 0.5V
